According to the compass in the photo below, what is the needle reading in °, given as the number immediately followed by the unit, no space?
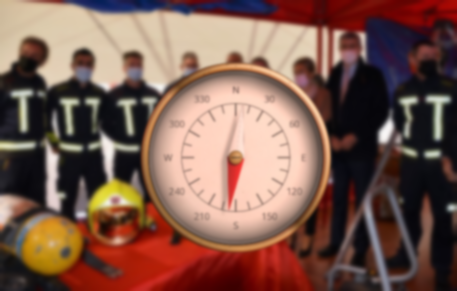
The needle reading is 187.5°
